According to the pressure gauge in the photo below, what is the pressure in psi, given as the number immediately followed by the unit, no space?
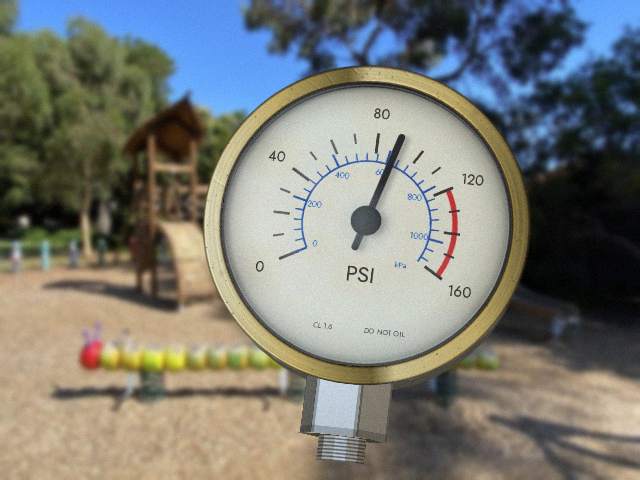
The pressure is 90psi
